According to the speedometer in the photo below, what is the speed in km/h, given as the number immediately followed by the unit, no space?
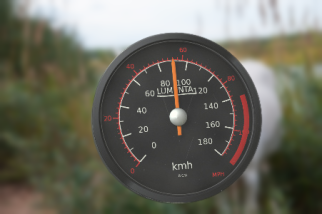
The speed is 90km/h
